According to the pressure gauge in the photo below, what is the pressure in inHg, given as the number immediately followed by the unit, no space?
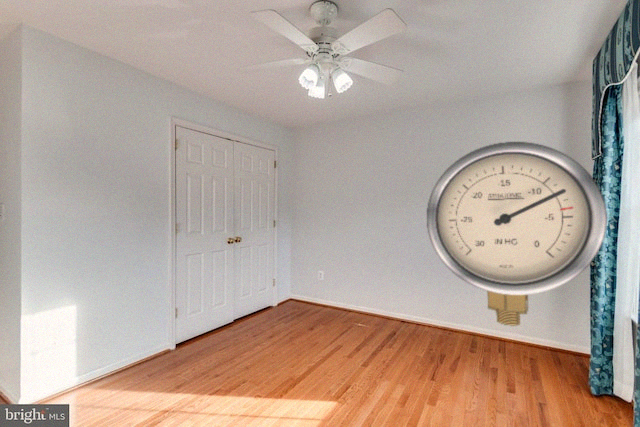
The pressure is -8inHg
